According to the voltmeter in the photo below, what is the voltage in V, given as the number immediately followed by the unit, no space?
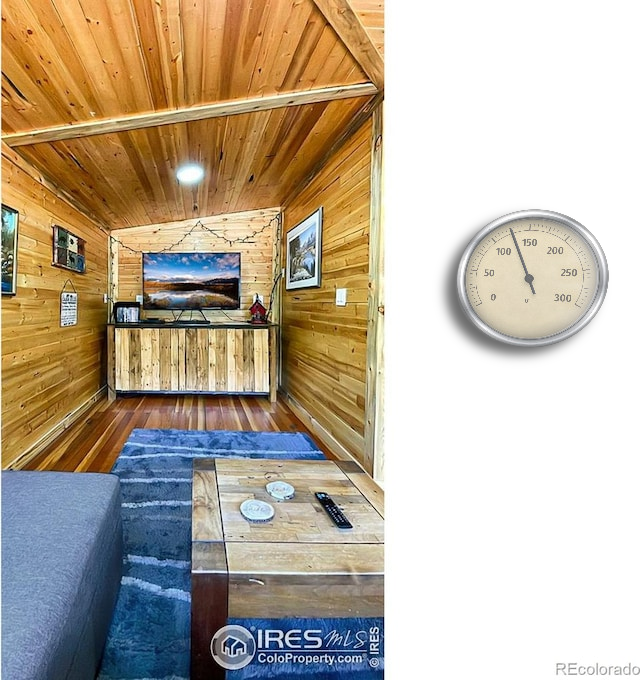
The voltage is 125V
